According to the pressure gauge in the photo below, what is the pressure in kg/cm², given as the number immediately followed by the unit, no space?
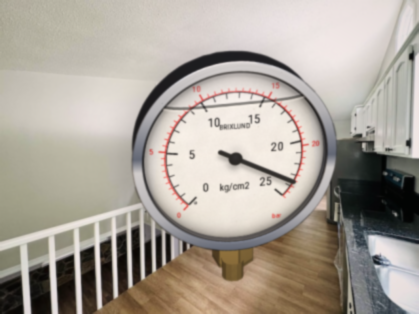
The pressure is 23.5kg/cm²
